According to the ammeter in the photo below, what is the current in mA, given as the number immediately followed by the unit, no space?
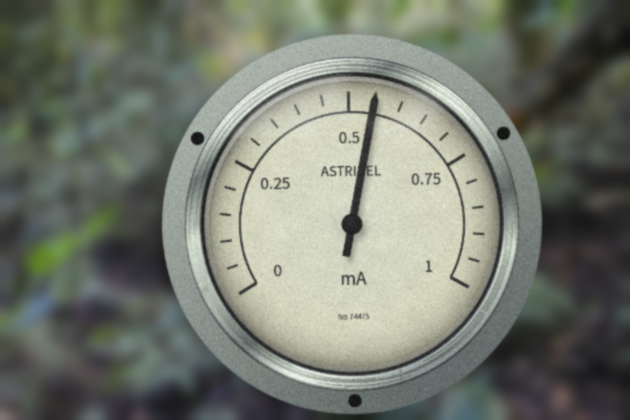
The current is 0.55mA
